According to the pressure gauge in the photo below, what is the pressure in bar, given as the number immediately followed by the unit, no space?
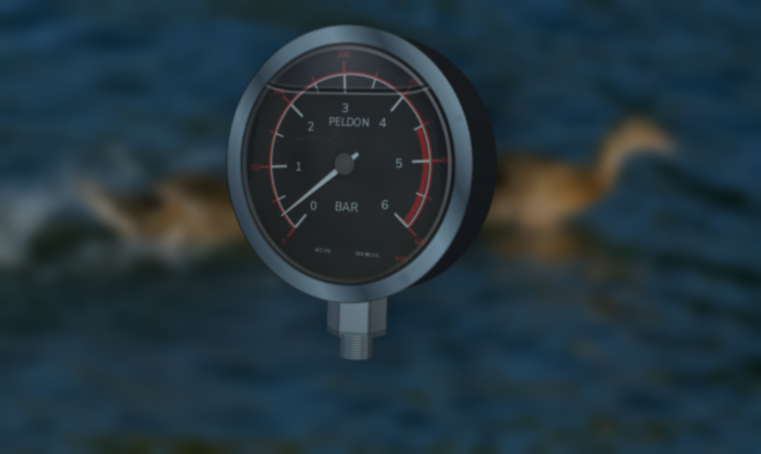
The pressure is 0.25bar
